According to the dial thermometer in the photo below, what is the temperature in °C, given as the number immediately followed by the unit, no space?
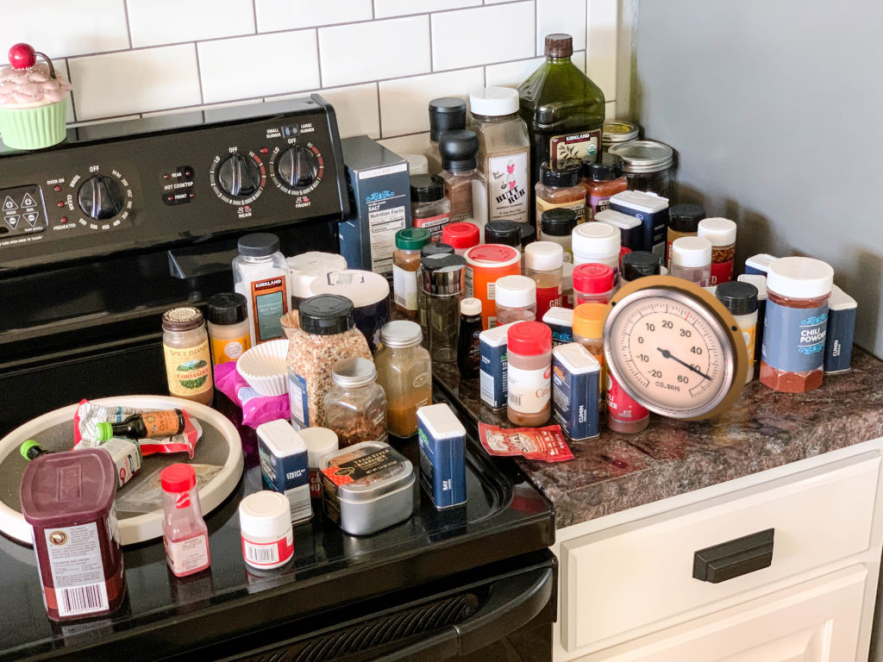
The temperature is 50°C
